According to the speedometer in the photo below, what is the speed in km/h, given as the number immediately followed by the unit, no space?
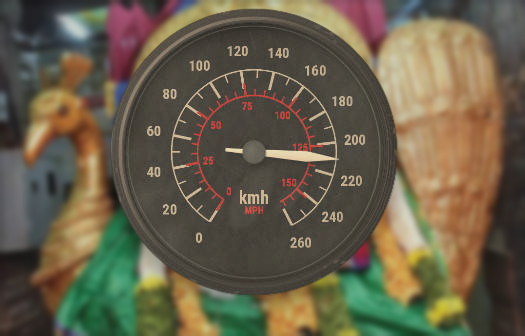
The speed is 210km/h
